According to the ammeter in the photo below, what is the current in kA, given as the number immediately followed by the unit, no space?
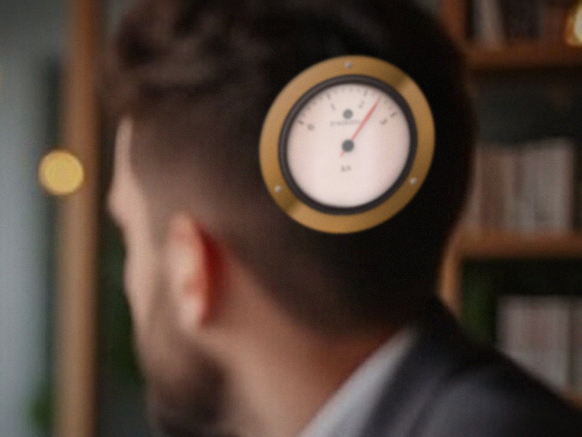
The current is 2.4kA
